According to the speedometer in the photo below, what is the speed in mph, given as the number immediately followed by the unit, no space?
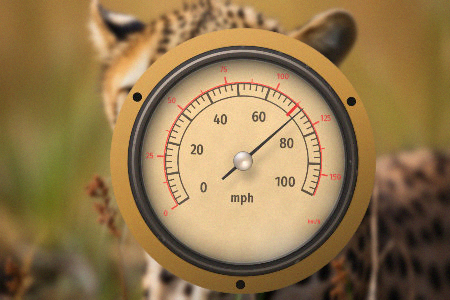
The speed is 72mph
